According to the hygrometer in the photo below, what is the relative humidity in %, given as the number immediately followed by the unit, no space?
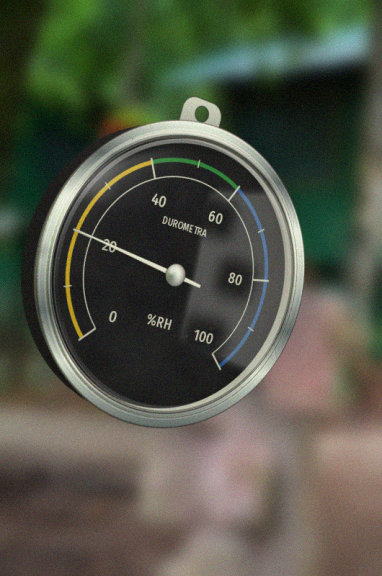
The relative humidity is 20%
